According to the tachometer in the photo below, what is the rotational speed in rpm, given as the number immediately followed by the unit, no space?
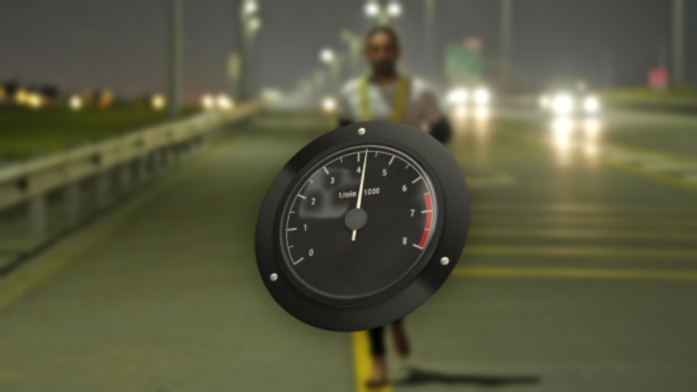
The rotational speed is 4250rpm
